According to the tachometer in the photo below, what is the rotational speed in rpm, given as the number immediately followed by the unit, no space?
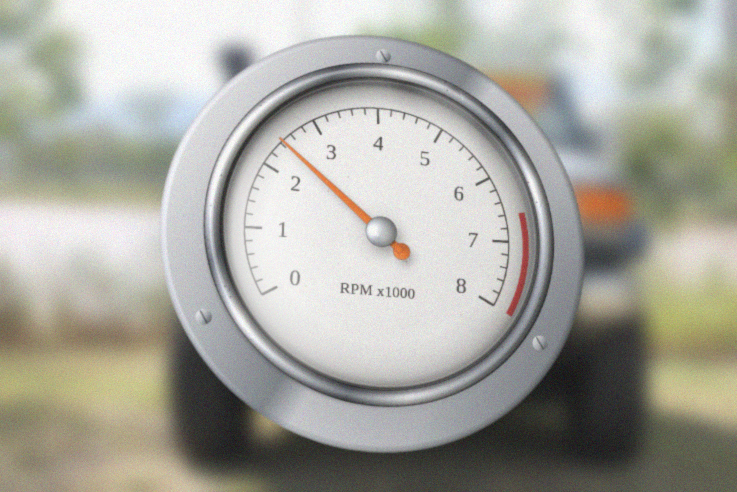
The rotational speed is 2400rpm
